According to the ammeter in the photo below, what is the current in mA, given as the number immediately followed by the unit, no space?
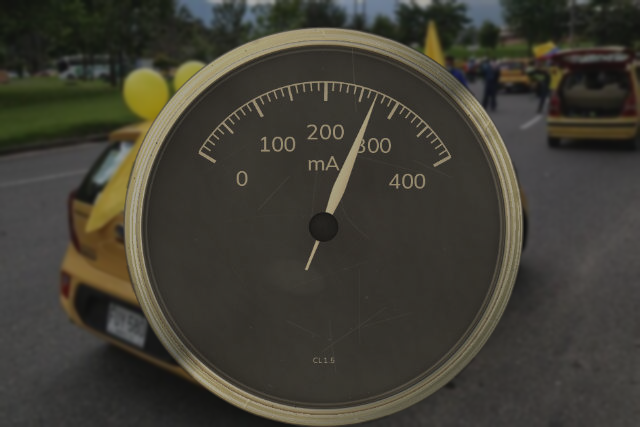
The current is 270mA
